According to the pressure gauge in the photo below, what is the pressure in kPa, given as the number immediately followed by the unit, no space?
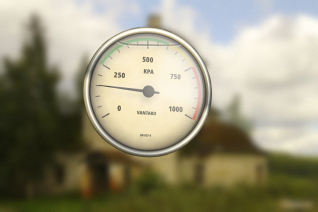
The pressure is 150kPa
